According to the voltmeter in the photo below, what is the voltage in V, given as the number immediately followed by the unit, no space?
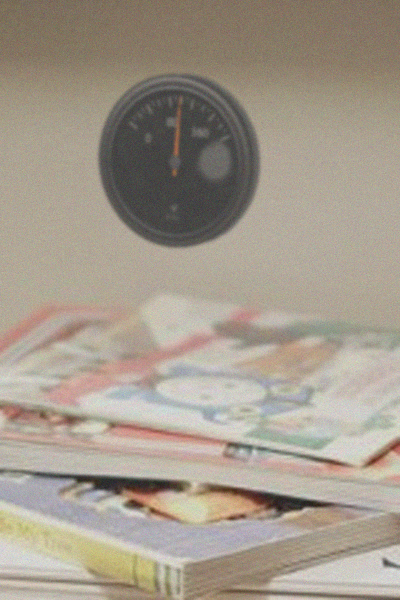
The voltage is 100V
